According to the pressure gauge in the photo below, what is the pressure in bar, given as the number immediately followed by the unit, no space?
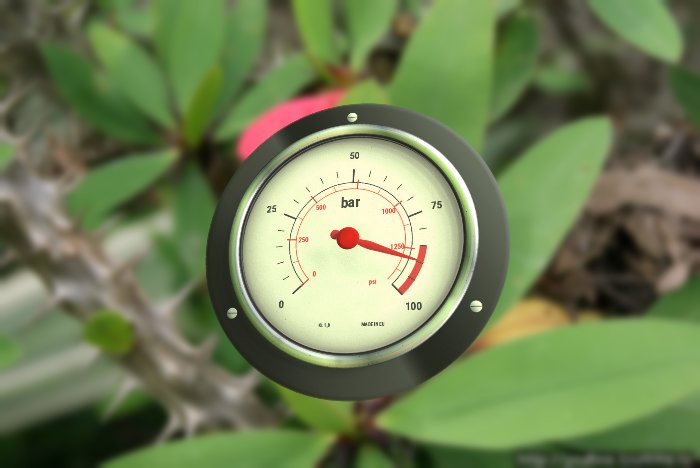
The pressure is 90bar
